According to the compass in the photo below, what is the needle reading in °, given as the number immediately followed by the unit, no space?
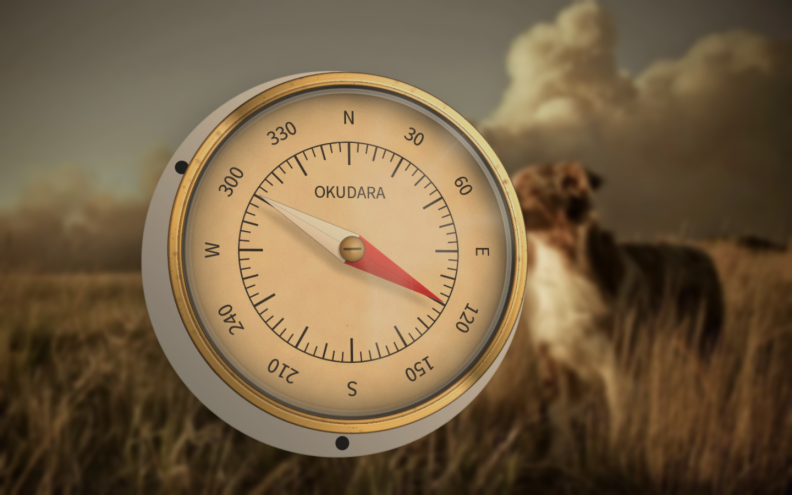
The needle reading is 120°
